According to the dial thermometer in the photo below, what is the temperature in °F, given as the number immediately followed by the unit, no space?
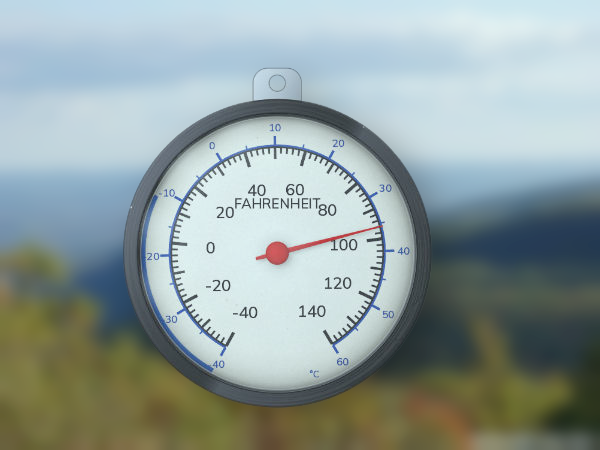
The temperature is 96°F
